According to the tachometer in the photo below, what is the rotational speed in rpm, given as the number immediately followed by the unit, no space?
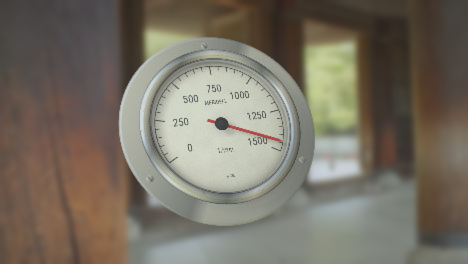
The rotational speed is 1450rpm
